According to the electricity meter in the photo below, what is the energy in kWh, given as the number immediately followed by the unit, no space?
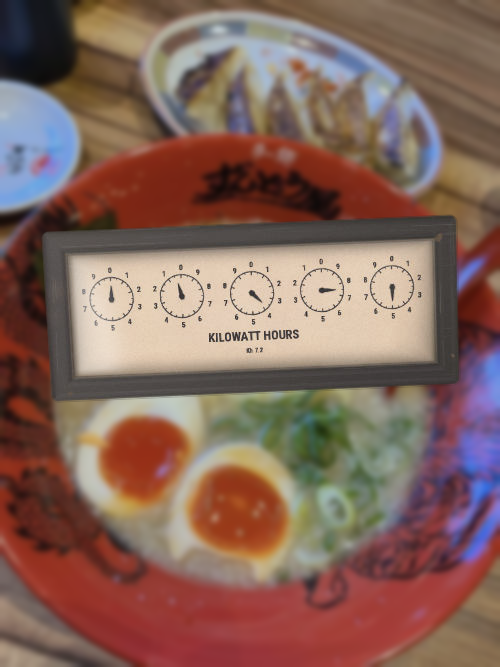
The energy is 375kWh
